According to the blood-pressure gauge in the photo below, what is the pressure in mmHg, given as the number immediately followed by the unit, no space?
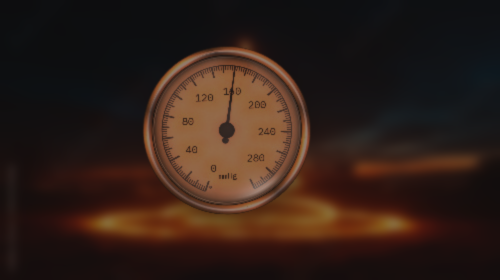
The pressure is 160mmHg
